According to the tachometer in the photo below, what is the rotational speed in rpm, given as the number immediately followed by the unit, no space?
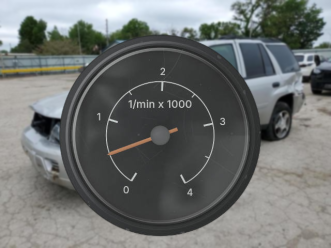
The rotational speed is 500rpm
